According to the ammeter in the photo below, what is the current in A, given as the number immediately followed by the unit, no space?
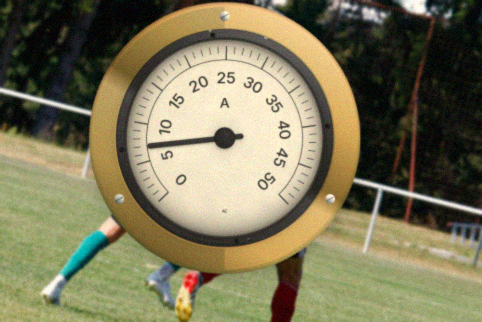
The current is 7A
